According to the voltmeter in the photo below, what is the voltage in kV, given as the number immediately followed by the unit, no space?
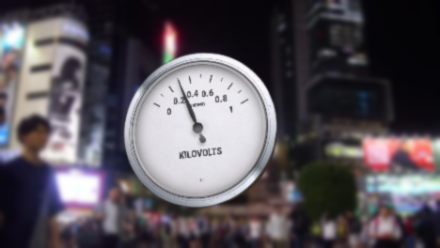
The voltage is 0.3kV
